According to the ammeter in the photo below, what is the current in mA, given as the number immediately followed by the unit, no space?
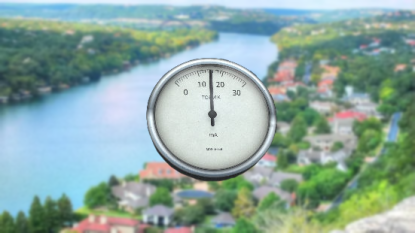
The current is 15mA
